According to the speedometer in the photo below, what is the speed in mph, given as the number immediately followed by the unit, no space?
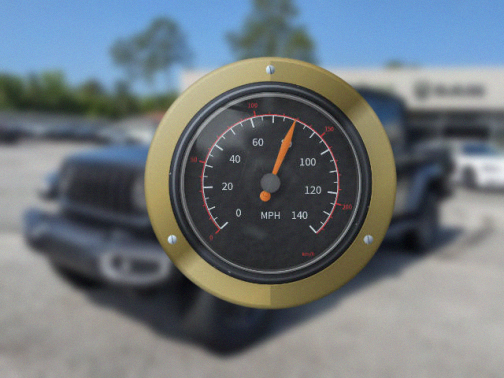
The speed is 80mph
